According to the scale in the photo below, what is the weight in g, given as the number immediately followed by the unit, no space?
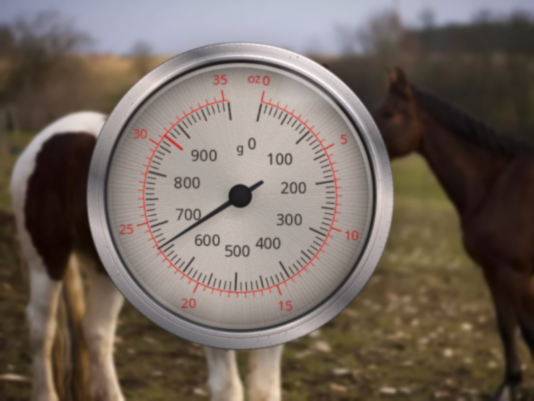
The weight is 660g
